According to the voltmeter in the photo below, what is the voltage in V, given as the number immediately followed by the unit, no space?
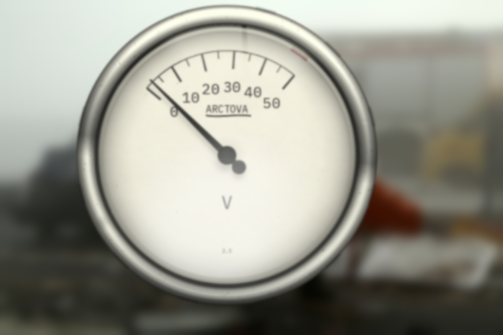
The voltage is 2.5V
